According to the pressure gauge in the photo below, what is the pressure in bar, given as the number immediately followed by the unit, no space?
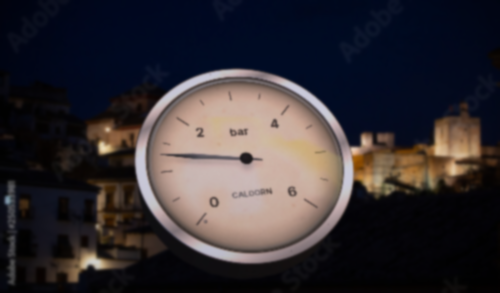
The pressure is 1.25bar
